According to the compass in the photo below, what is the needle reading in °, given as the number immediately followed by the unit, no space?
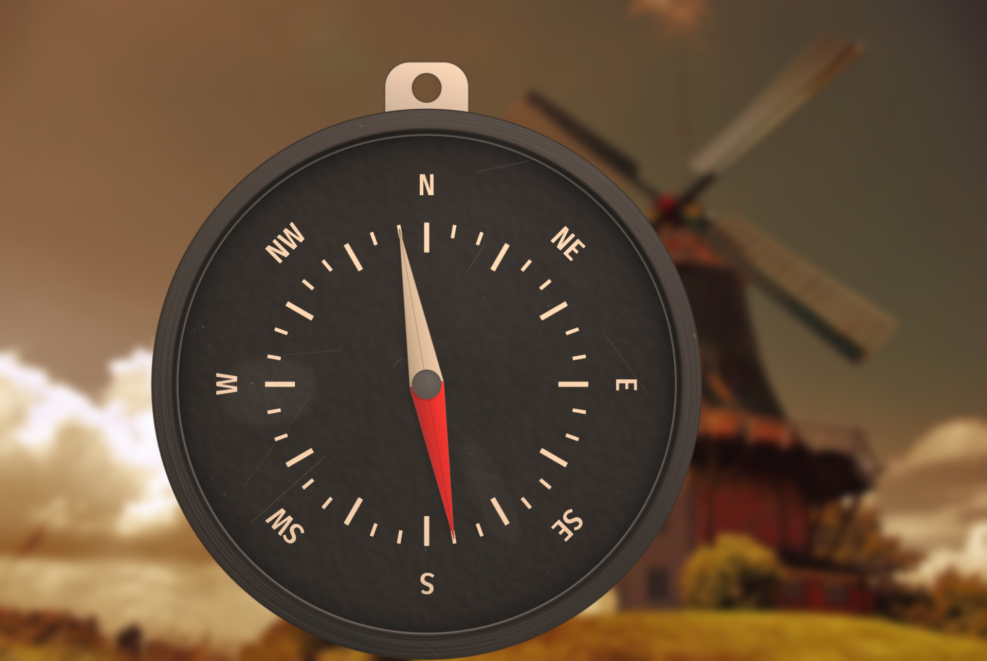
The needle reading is 170°
